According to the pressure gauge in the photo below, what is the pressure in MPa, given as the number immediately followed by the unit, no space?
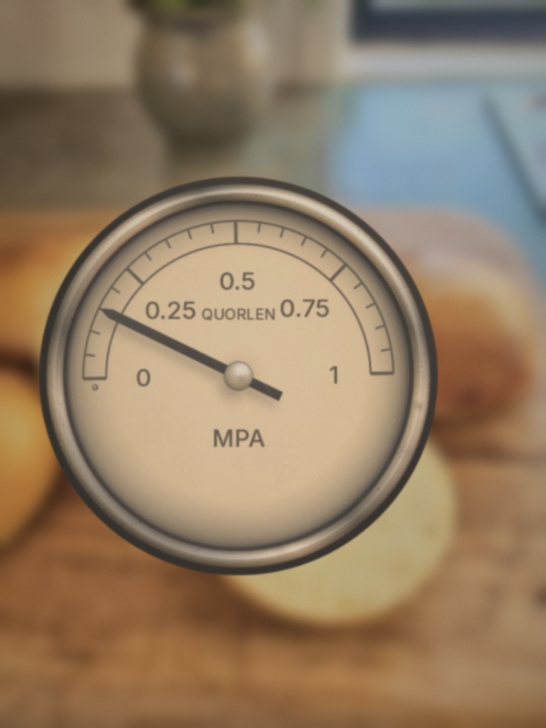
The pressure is 0.15MPa
